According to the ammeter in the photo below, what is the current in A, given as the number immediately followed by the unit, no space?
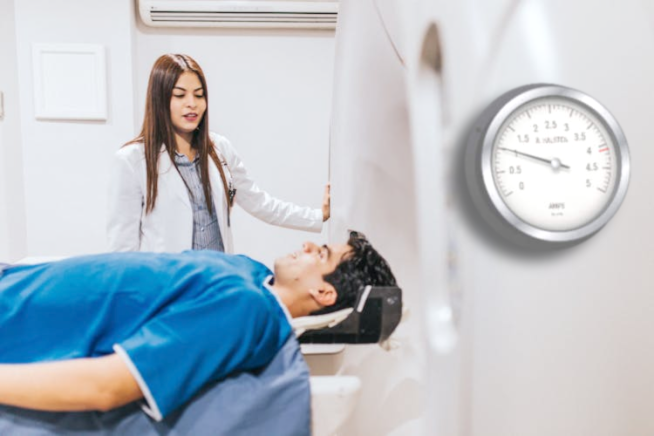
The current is 1A
